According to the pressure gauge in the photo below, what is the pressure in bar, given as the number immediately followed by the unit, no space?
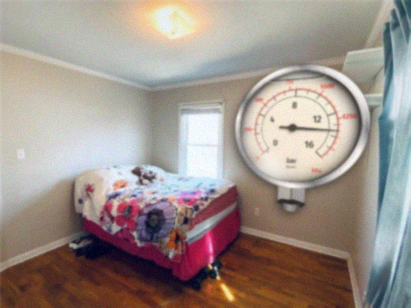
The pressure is 13.5bar
